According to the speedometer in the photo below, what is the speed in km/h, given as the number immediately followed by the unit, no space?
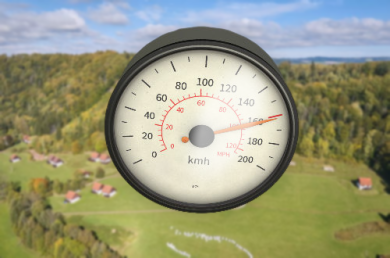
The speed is 160km/h
